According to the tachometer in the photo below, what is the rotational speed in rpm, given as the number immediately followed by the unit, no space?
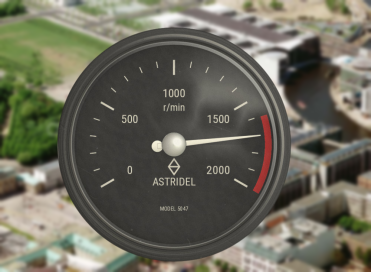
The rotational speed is 1700rpm
